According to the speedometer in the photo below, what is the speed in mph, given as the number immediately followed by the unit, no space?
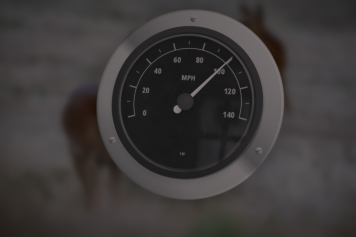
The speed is 100mph
